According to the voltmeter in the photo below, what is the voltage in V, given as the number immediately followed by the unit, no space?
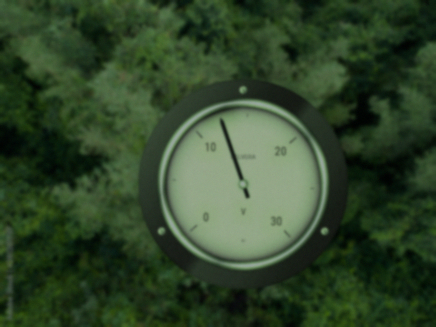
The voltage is 12.5V
